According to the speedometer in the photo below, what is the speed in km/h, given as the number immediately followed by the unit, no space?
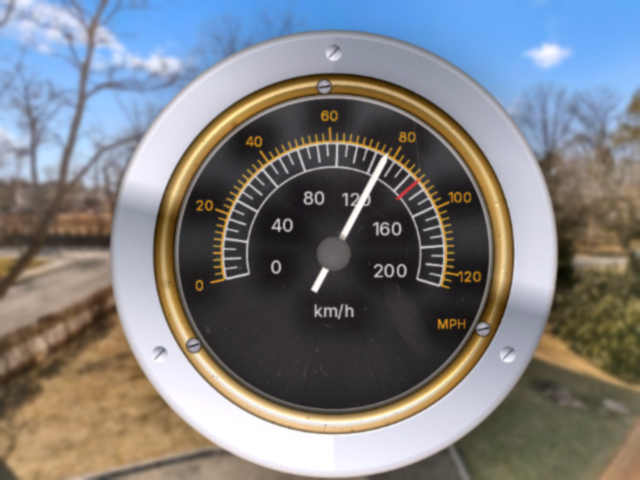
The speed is 125km/h
